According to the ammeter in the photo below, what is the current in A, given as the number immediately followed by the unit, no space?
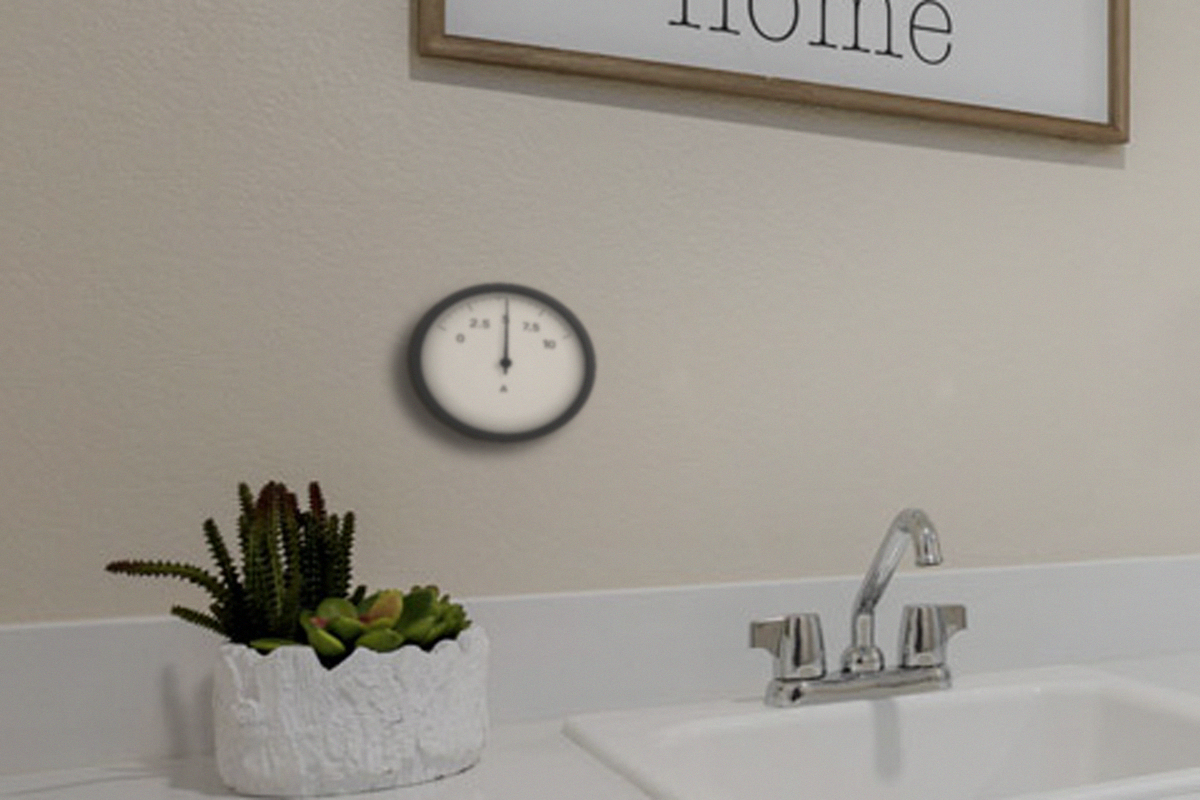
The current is 5A
